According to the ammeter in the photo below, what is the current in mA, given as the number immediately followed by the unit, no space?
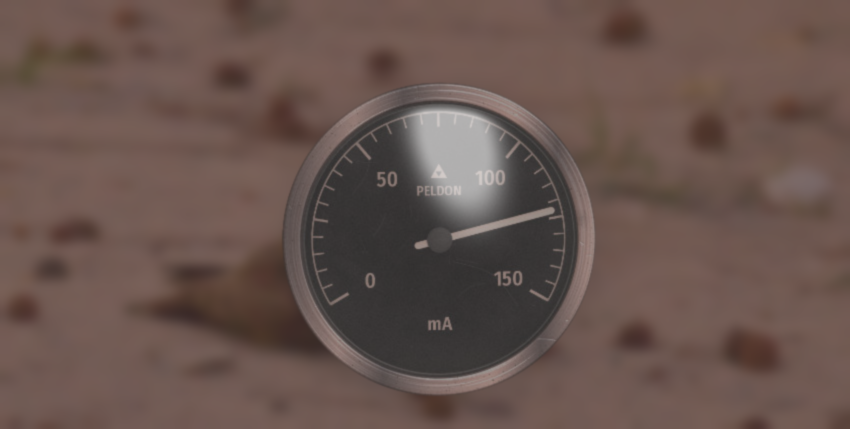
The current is 122.5mA
